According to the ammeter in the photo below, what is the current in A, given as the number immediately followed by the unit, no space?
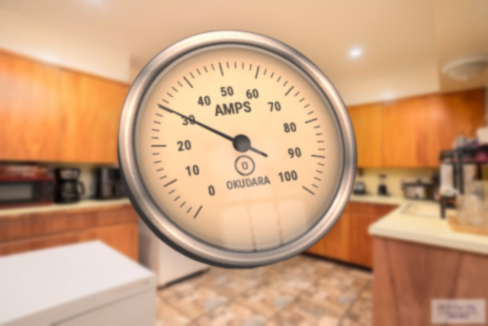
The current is 30A
